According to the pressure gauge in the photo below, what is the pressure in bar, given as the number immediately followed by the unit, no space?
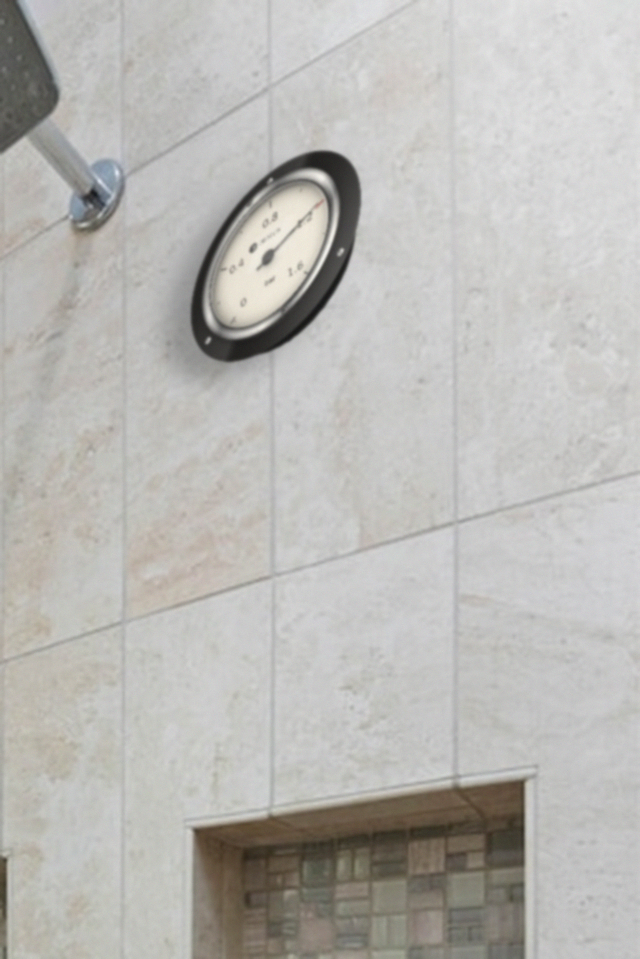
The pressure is 1.2bar
